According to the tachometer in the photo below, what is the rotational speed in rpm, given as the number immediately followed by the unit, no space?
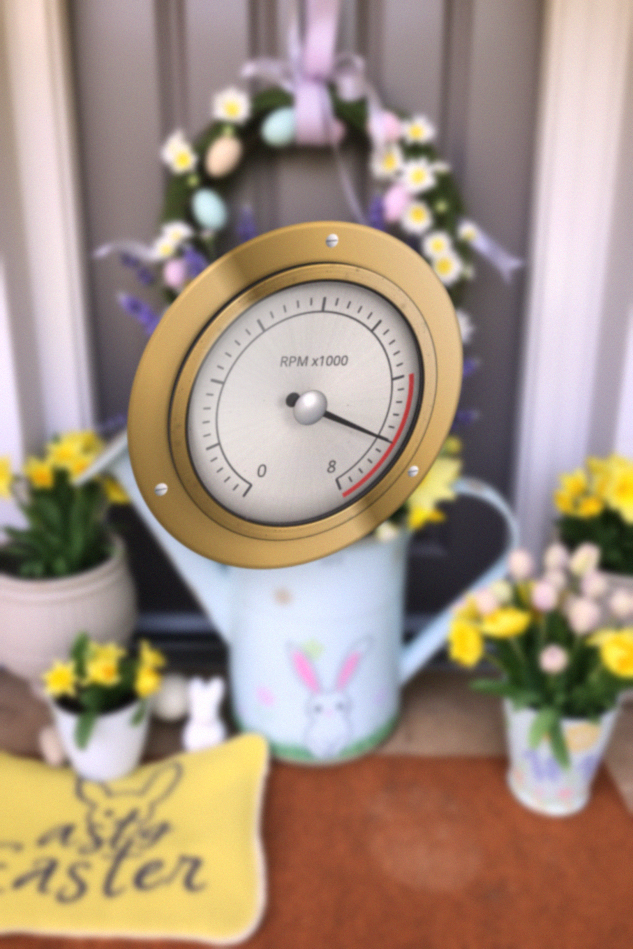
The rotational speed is 7000rpm
